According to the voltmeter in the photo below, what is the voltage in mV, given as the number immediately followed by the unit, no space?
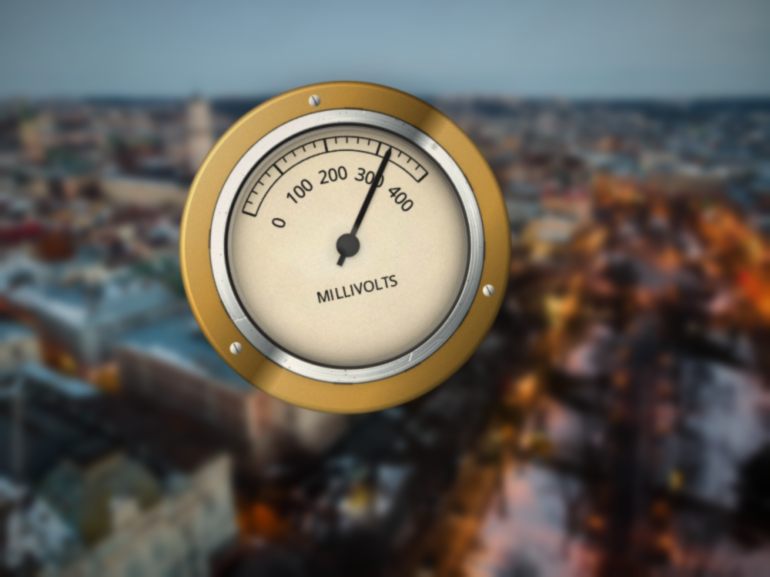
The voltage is 320mV
